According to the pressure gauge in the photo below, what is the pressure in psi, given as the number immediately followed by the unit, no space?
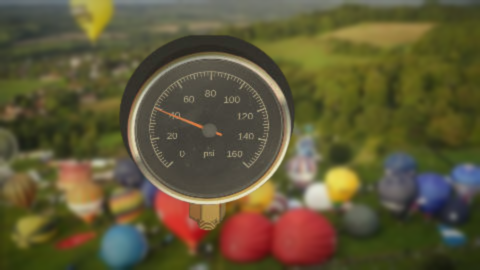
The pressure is 40psi
